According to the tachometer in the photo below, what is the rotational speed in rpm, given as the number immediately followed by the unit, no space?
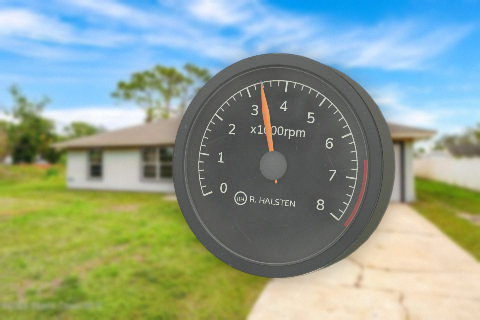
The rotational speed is 3400rpm
